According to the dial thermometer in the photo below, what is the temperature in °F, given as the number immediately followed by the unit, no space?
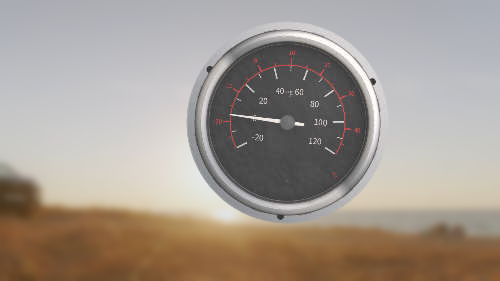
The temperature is 0°F
